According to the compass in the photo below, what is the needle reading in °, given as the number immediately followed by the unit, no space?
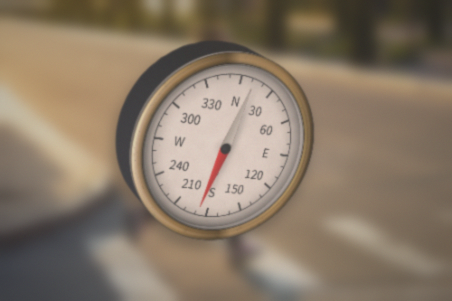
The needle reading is 190°
